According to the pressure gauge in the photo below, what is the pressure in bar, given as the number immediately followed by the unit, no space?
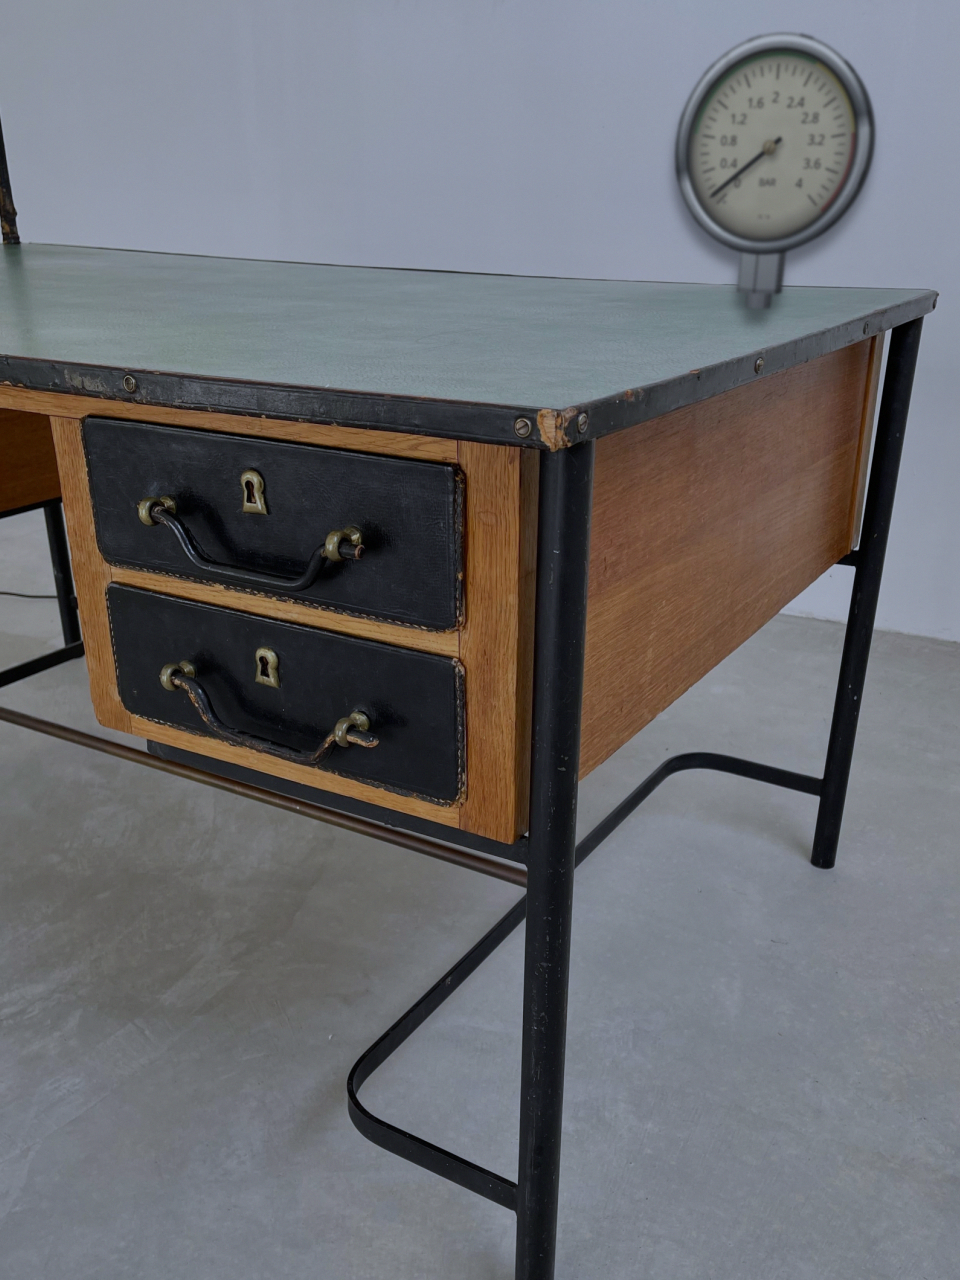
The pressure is 0.1bar
